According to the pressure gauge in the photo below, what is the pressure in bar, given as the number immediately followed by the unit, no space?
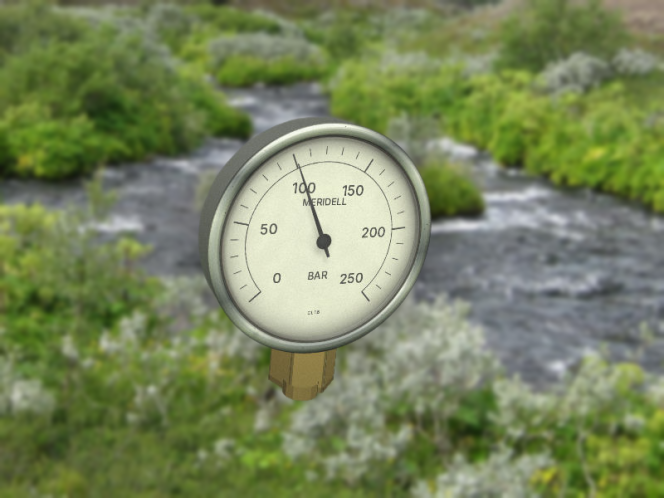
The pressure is 100bar
